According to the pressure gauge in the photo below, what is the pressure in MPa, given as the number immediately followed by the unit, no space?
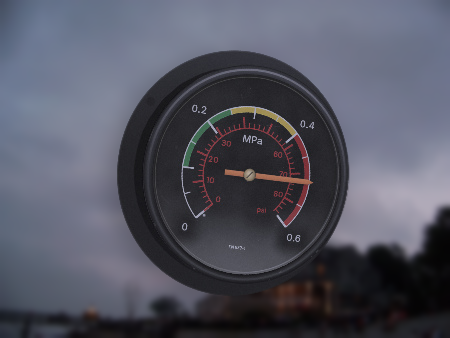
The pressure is 0.5MPa
